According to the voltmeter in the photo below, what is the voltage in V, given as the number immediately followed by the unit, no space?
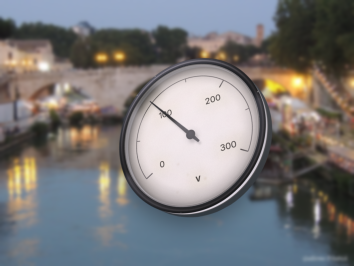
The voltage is 100V
